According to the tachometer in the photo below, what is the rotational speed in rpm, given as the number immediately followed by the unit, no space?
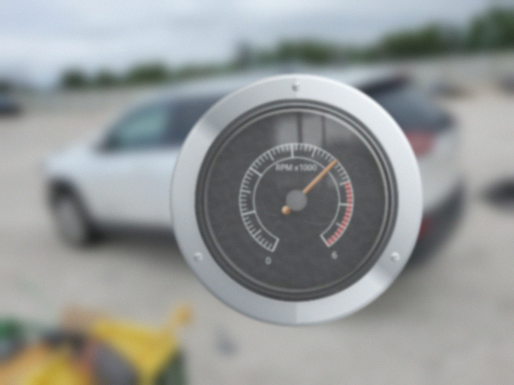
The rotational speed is 4000rpm
